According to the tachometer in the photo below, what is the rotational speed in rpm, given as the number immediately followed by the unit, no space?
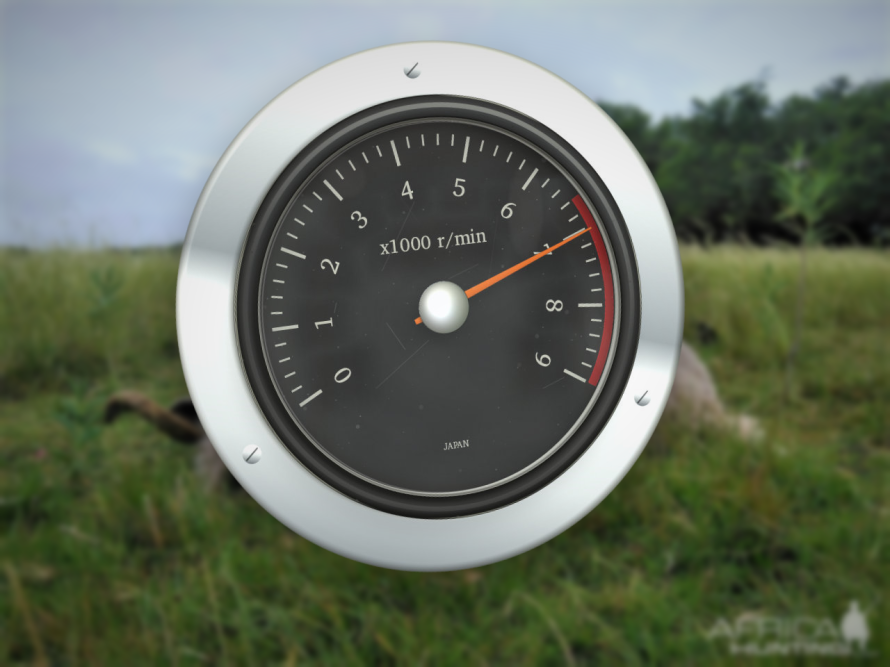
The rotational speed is 7000rpm
